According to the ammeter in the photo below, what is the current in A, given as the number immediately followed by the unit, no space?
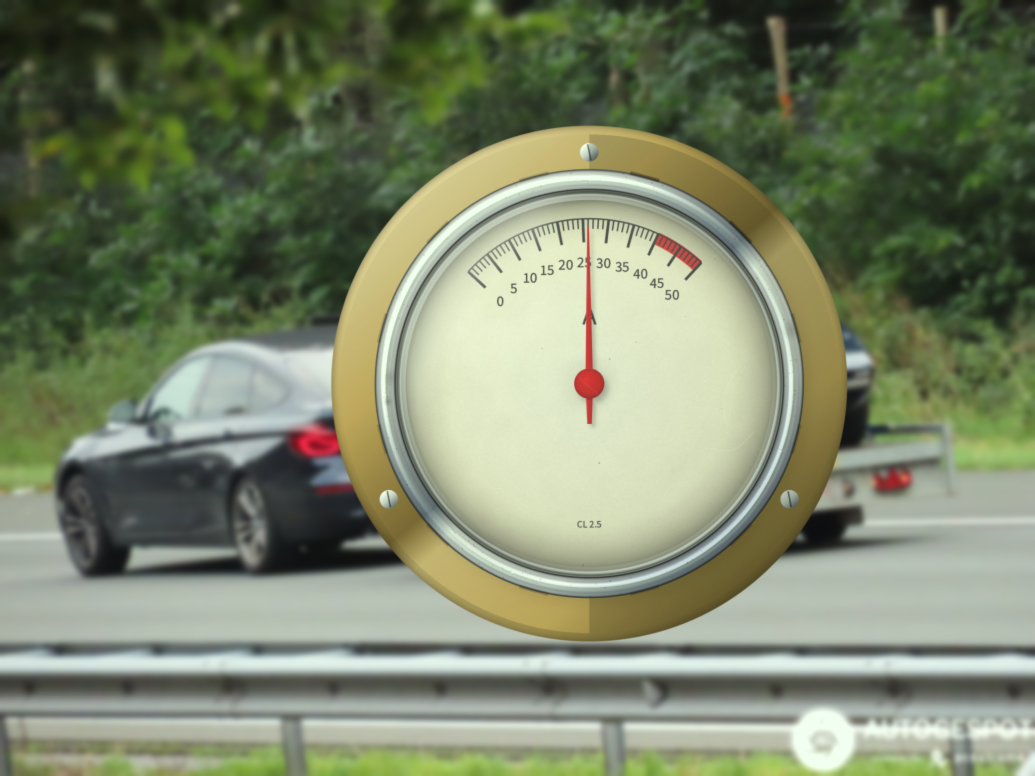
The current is 26A
